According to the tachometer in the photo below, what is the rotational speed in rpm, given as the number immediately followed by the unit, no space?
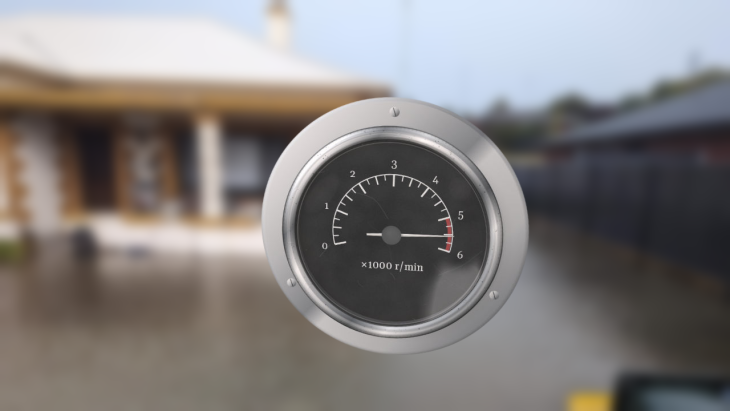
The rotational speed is 5500rpm
